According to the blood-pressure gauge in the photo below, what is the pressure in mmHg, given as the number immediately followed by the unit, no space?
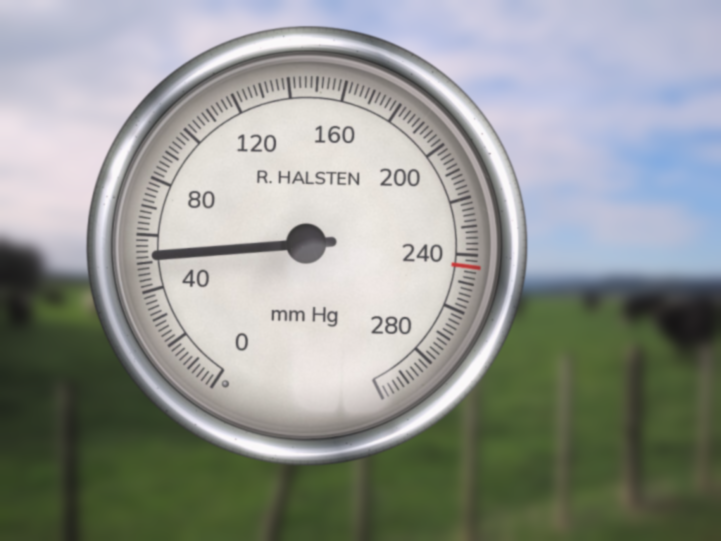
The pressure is 52mmHg
